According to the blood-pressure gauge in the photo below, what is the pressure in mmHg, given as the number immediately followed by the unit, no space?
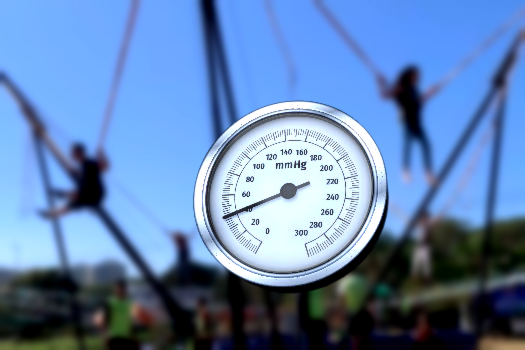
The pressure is 40mmHg
